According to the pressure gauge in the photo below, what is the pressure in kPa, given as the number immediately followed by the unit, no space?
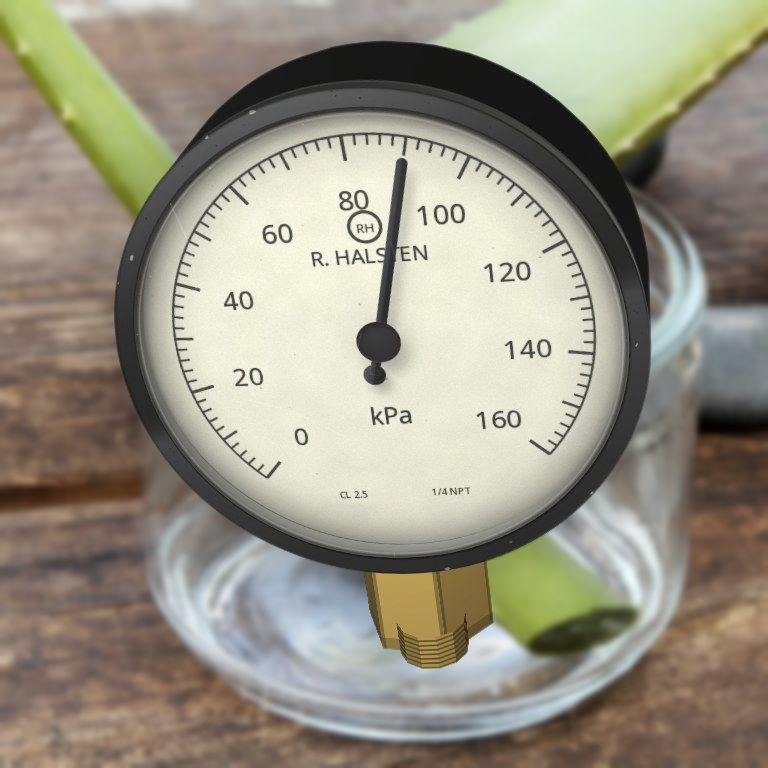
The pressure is 90kPa
